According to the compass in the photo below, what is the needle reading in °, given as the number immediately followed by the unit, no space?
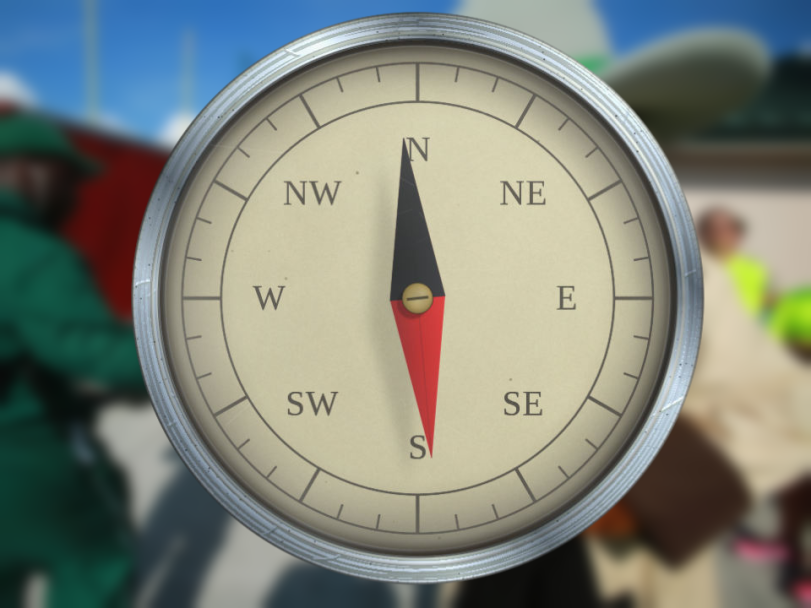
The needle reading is 175°
